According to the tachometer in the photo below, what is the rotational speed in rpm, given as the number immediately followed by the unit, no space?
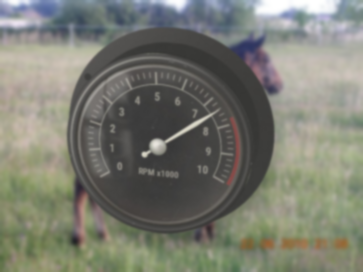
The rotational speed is 7400rpm
